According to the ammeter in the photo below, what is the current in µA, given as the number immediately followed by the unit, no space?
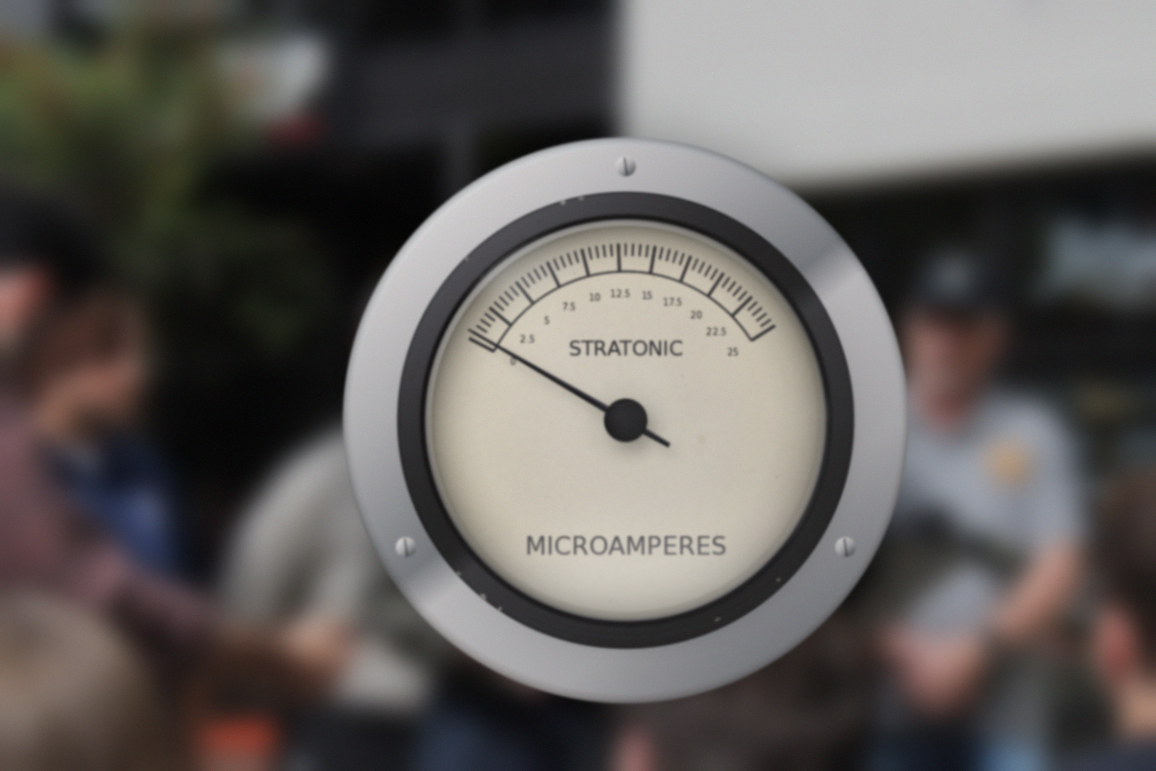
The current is 0.5µA
